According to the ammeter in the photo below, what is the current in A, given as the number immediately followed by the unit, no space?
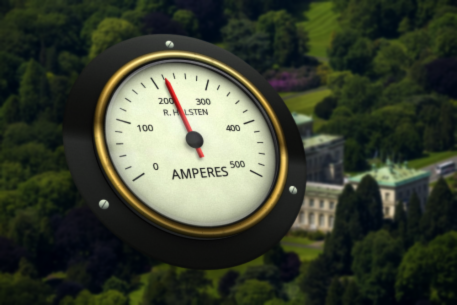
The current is 220A
